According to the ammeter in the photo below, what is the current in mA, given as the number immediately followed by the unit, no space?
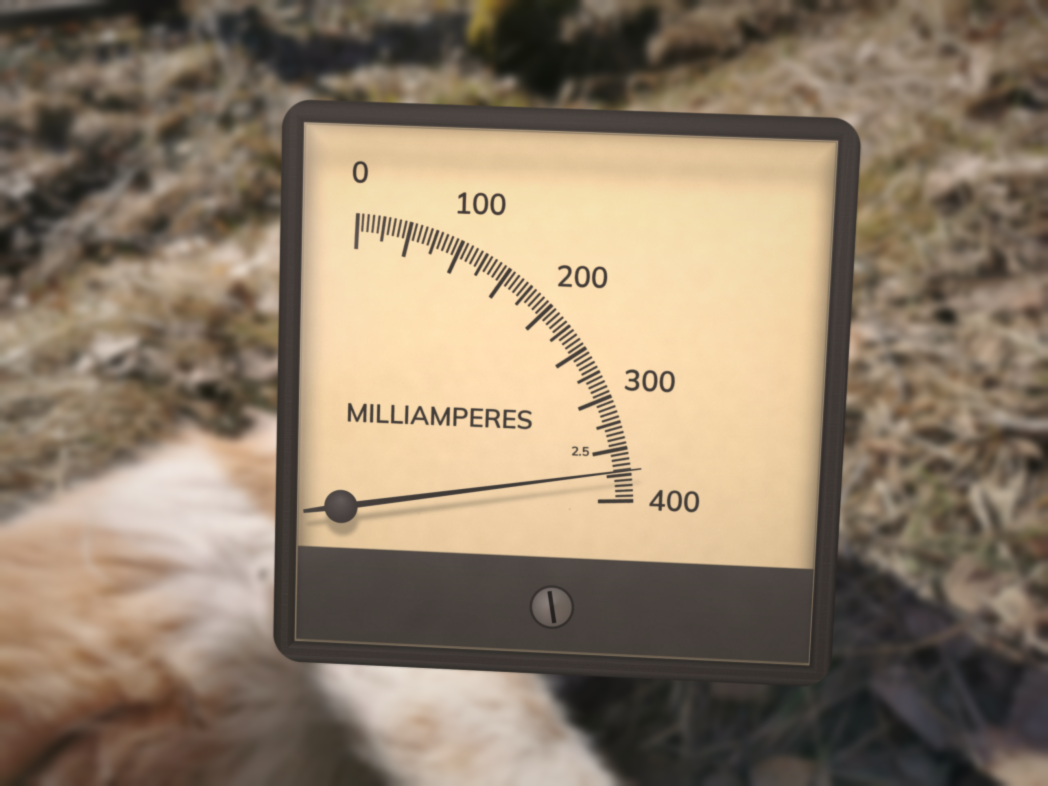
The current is 370mA
